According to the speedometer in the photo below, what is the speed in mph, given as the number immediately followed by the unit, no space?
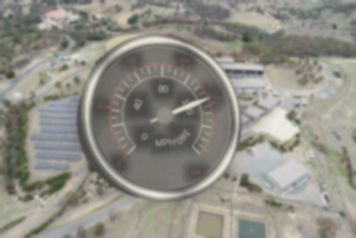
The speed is 120mph
